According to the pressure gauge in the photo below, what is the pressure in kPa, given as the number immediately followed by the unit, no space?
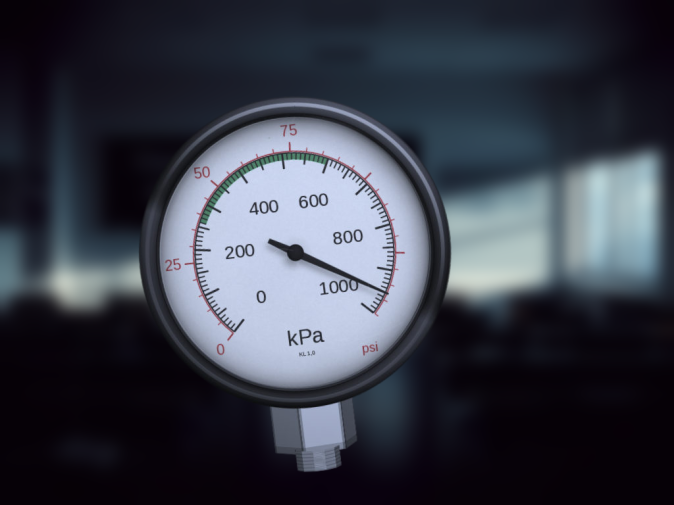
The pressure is 950kPa
